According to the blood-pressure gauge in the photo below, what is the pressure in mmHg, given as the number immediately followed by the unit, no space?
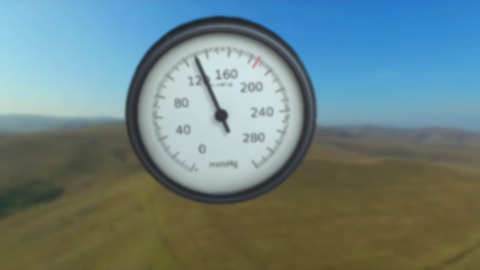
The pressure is 130mmHg
